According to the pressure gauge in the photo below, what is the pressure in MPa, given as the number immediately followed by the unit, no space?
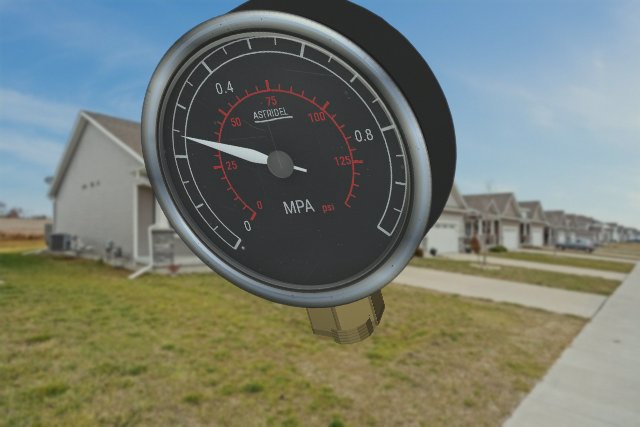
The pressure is 0.25MPa
